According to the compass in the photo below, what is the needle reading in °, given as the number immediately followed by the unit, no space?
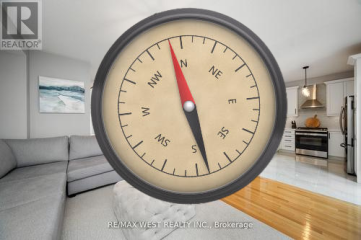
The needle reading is 350°
